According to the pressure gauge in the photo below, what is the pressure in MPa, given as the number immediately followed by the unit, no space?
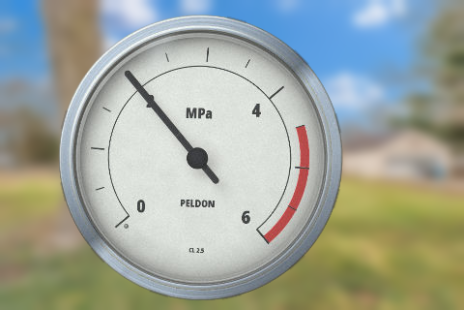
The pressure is 2MPa
